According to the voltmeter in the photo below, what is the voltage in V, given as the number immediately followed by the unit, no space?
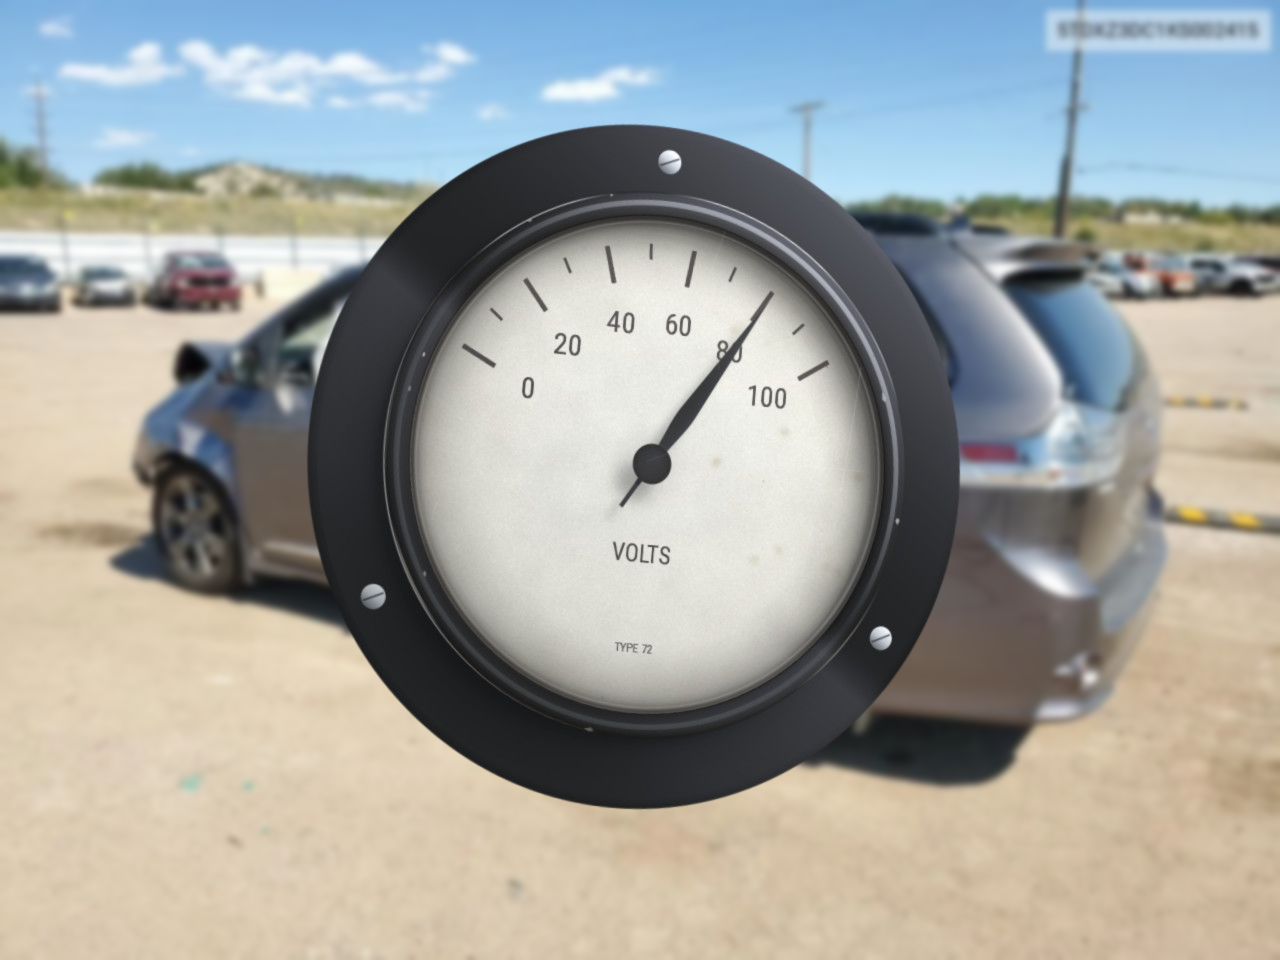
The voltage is 80V
